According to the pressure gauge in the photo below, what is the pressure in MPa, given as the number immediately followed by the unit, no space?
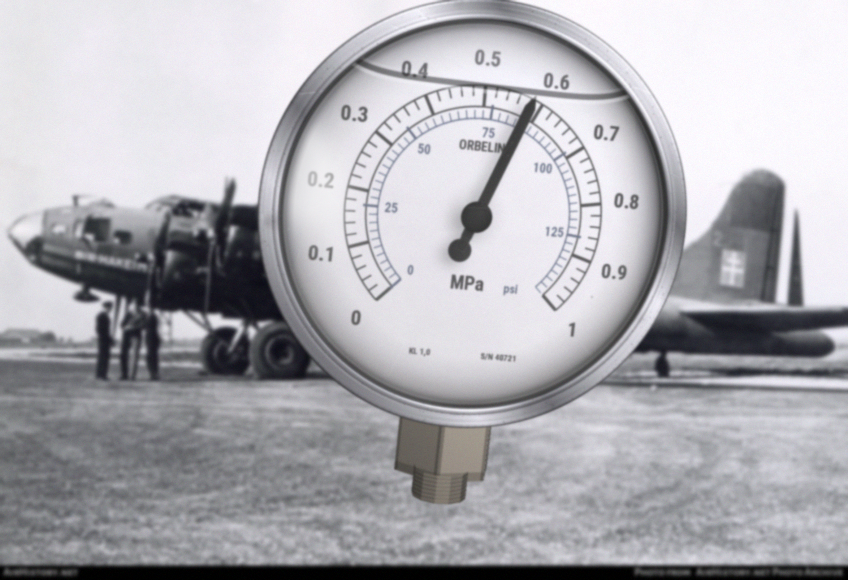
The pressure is 0.58MPa
